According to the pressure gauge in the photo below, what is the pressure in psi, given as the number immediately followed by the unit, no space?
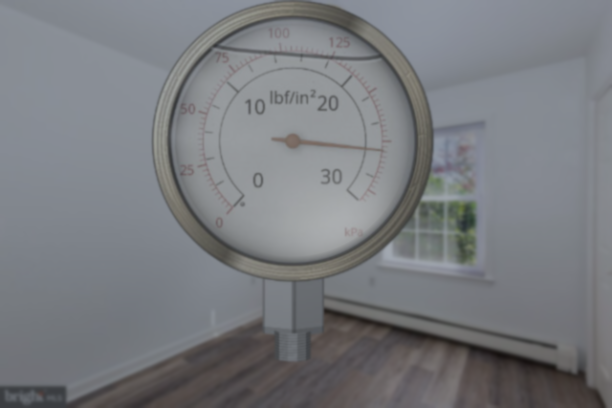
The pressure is 26psi
